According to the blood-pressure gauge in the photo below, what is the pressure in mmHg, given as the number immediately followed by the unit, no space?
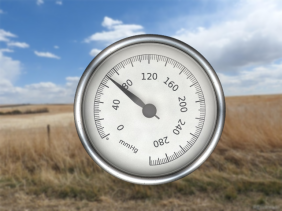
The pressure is 70mmHg
